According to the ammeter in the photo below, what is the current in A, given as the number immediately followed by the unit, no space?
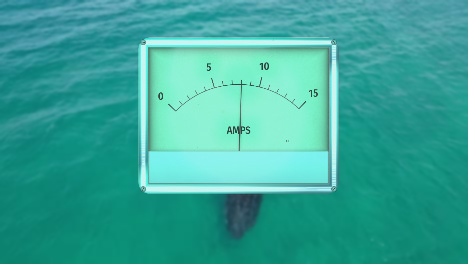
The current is 8A
